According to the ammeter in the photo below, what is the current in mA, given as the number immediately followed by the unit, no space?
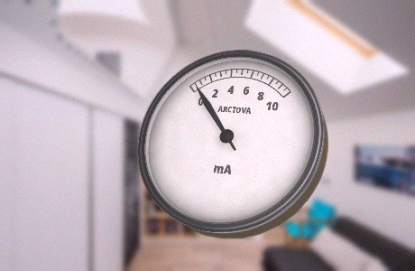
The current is 0.5mA
